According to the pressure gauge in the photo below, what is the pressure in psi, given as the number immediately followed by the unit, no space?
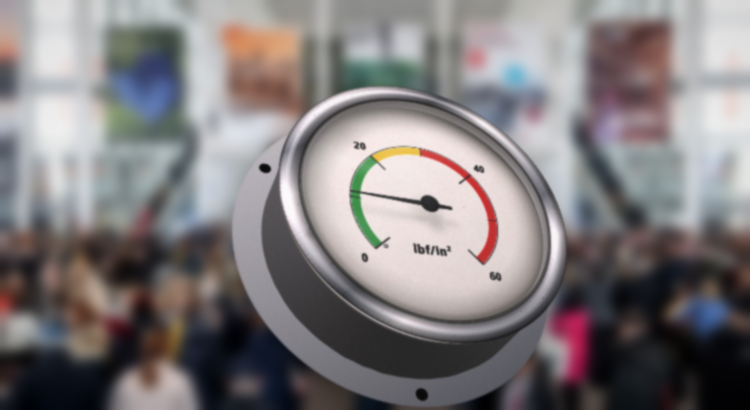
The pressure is 10psi
